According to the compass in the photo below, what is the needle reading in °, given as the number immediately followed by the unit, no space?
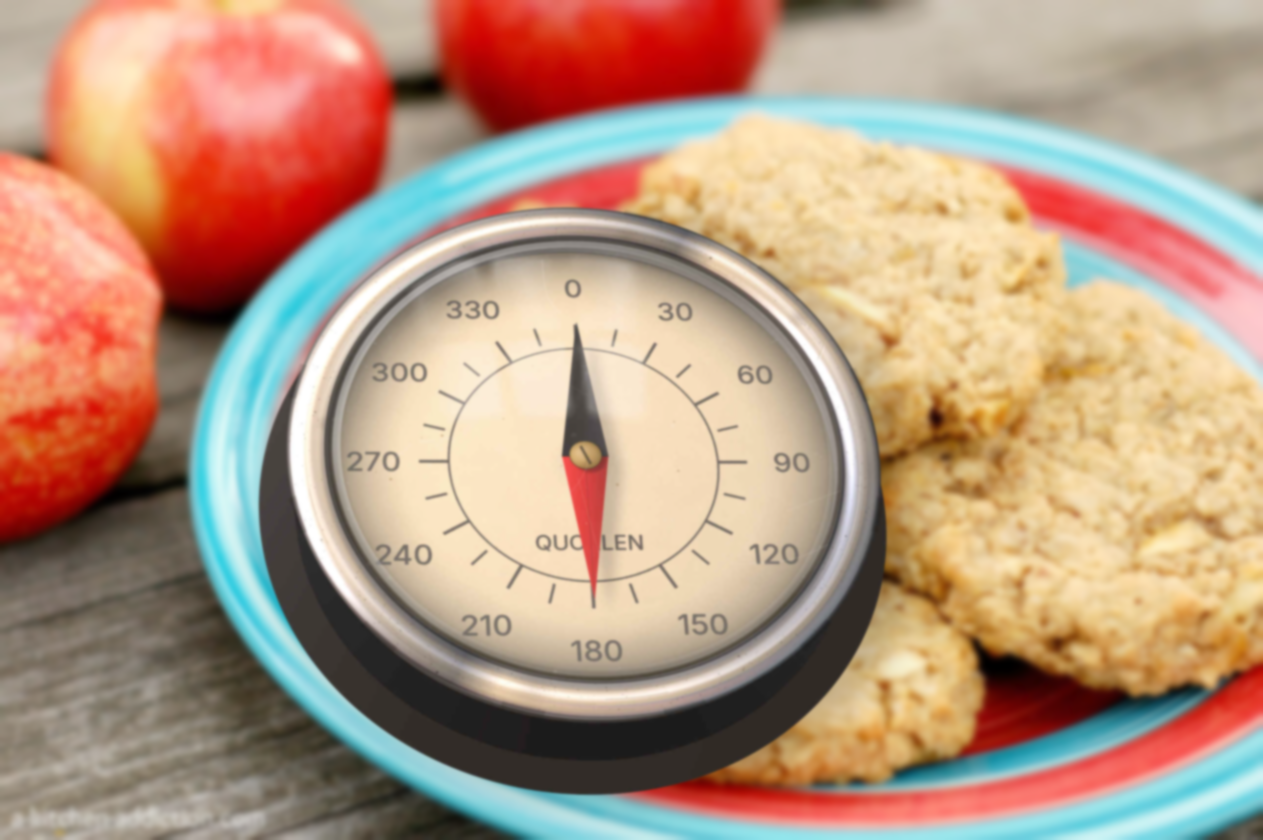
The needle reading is 180°
